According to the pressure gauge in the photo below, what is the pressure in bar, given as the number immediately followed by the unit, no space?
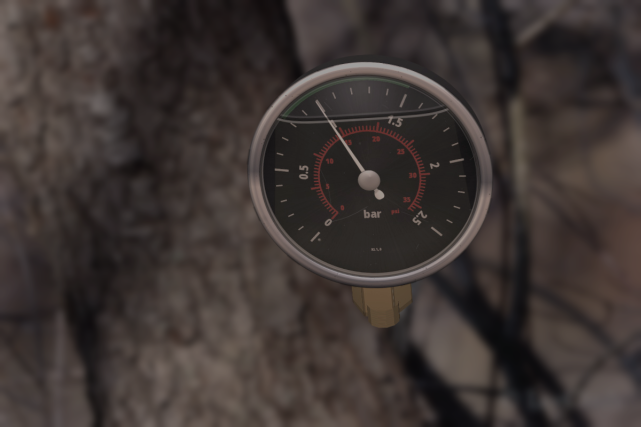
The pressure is 1bar
